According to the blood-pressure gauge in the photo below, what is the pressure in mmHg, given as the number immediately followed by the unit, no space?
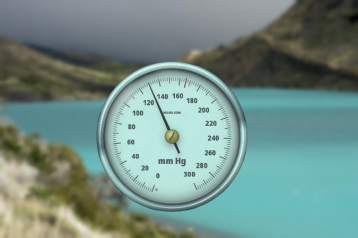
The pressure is 130mmHg
